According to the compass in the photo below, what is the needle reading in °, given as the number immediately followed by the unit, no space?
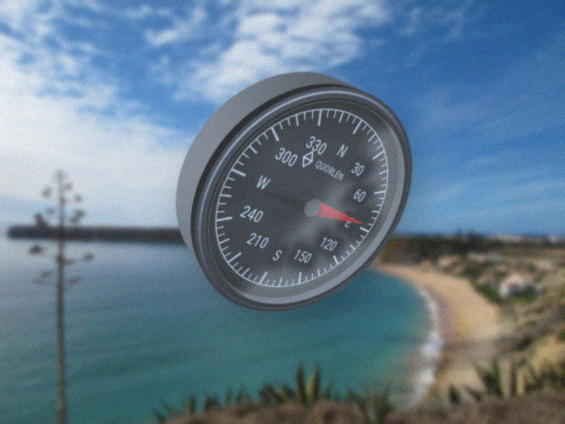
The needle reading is 85°
